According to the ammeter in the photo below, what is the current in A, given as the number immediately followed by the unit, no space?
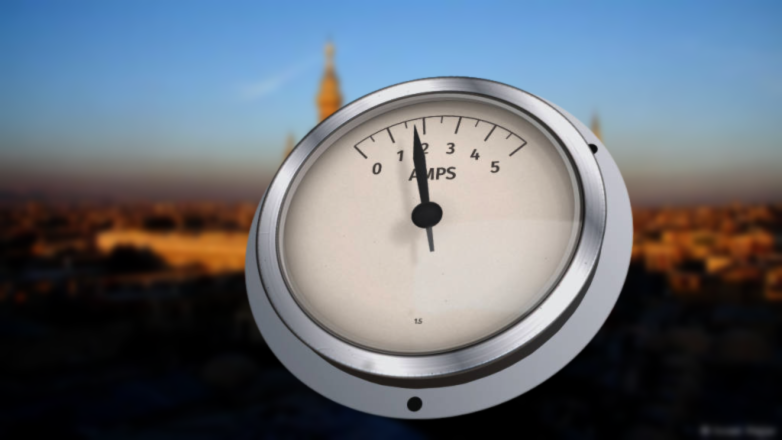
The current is 1.75A
